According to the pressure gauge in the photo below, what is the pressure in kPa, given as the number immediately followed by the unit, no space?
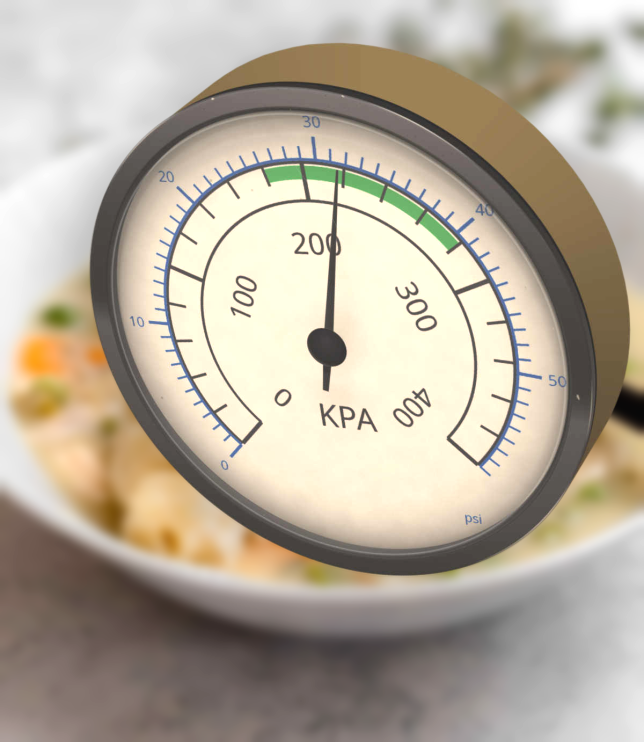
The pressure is 220kPa
